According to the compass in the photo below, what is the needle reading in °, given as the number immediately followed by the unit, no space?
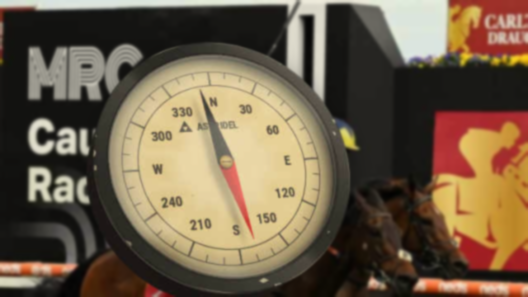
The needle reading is 170°
